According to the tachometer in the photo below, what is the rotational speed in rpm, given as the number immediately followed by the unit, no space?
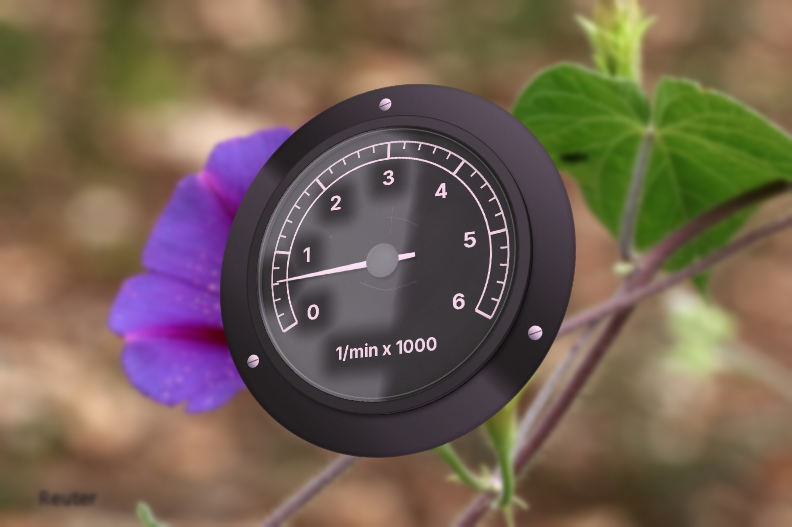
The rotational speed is 600rpm
